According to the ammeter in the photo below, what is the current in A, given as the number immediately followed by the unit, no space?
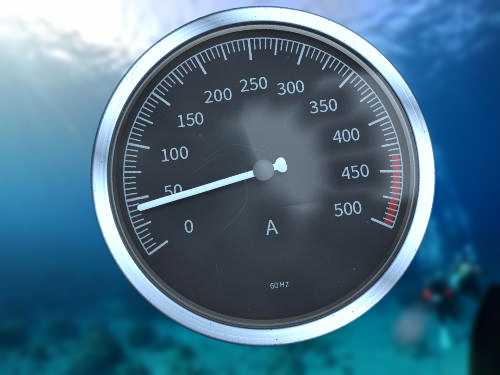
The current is 40A
